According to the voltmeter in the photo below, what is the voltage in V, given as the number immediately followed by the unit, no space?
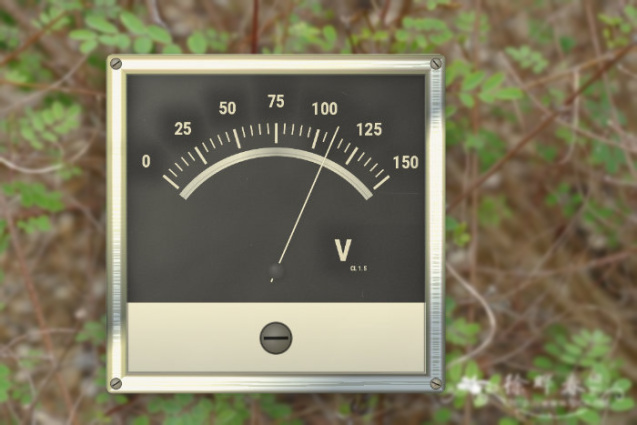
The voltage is 110V
